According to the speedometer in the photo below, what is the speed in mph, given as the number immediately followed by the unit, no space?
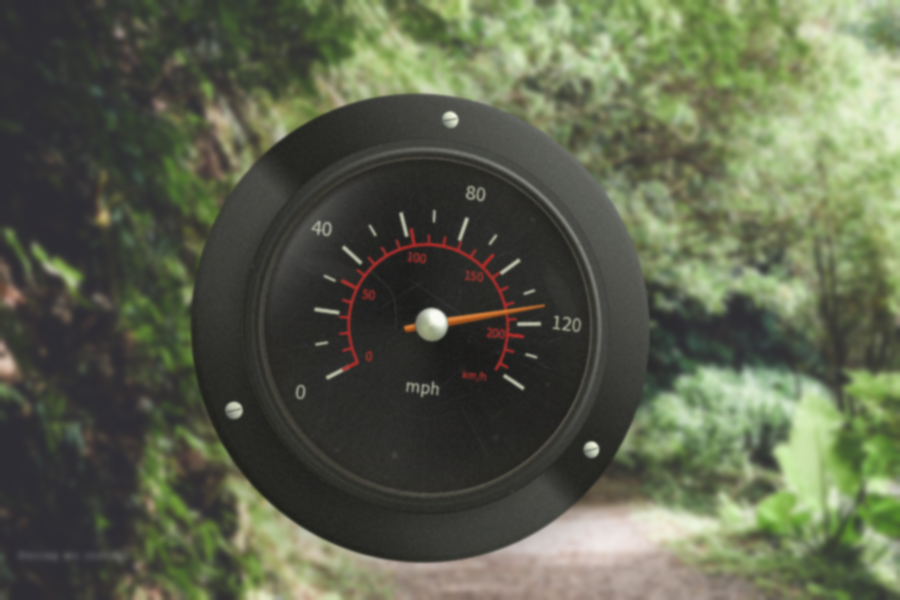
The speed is 115mph
